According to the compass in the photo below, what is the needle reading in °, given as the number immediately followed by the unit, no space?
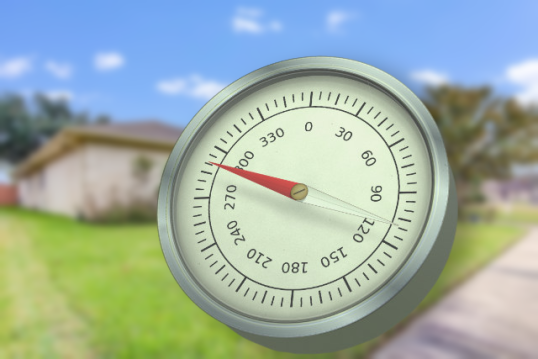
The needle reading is 290°
